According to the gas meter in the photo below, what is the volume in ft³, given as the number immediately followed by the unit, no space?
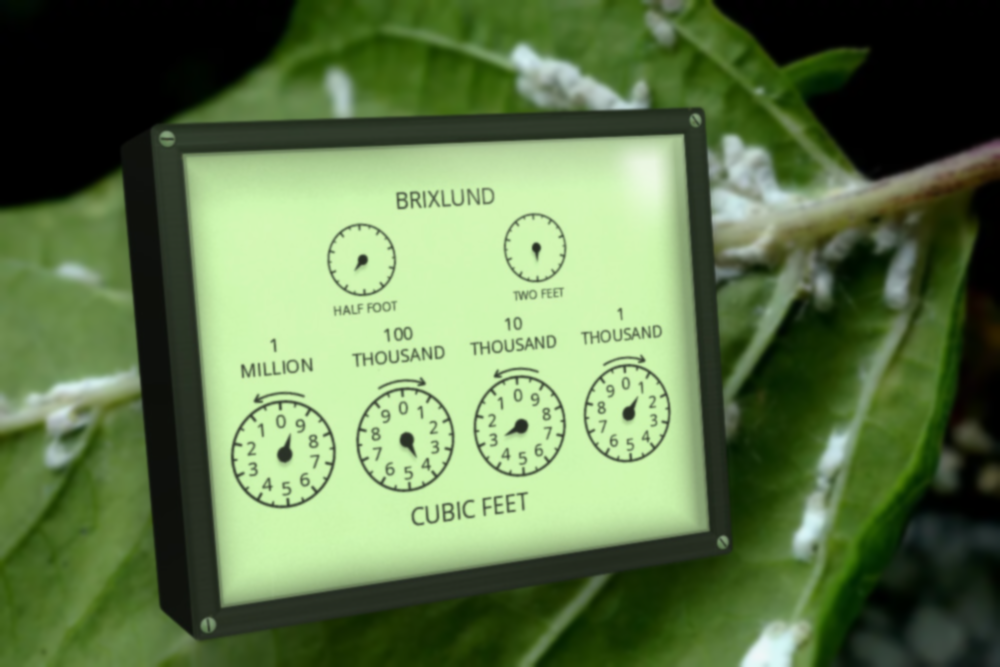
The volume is 943100ft³
